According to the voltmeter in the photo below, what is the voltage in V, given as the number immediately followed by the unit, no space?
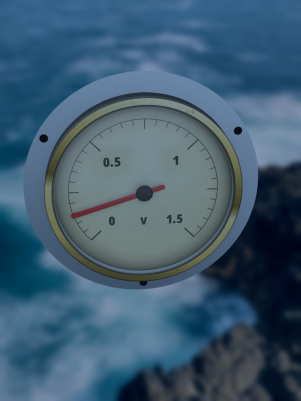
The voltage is 0.15V
